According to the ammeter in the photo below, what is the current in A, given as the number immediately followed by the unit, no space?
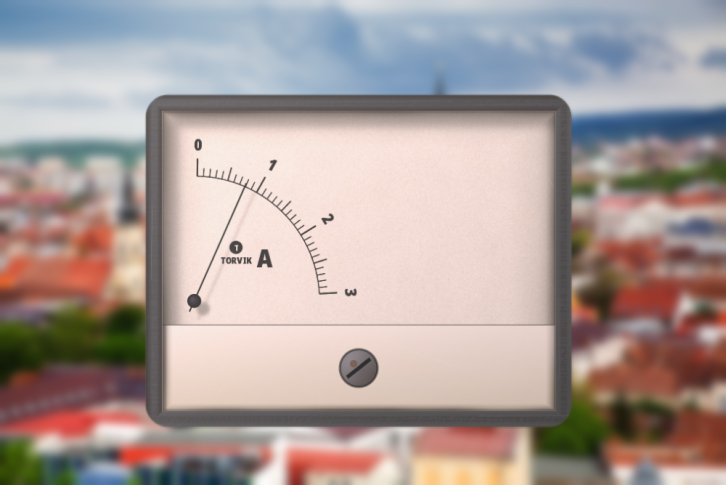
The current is 0.8A
